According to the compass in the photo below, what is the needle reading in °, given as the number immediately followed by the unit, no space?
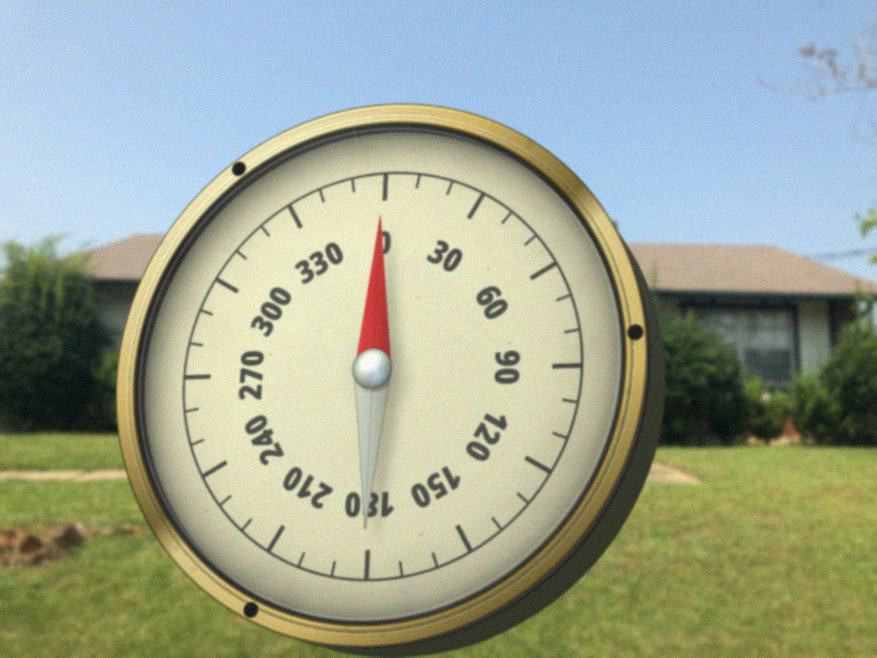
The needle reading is 0°
